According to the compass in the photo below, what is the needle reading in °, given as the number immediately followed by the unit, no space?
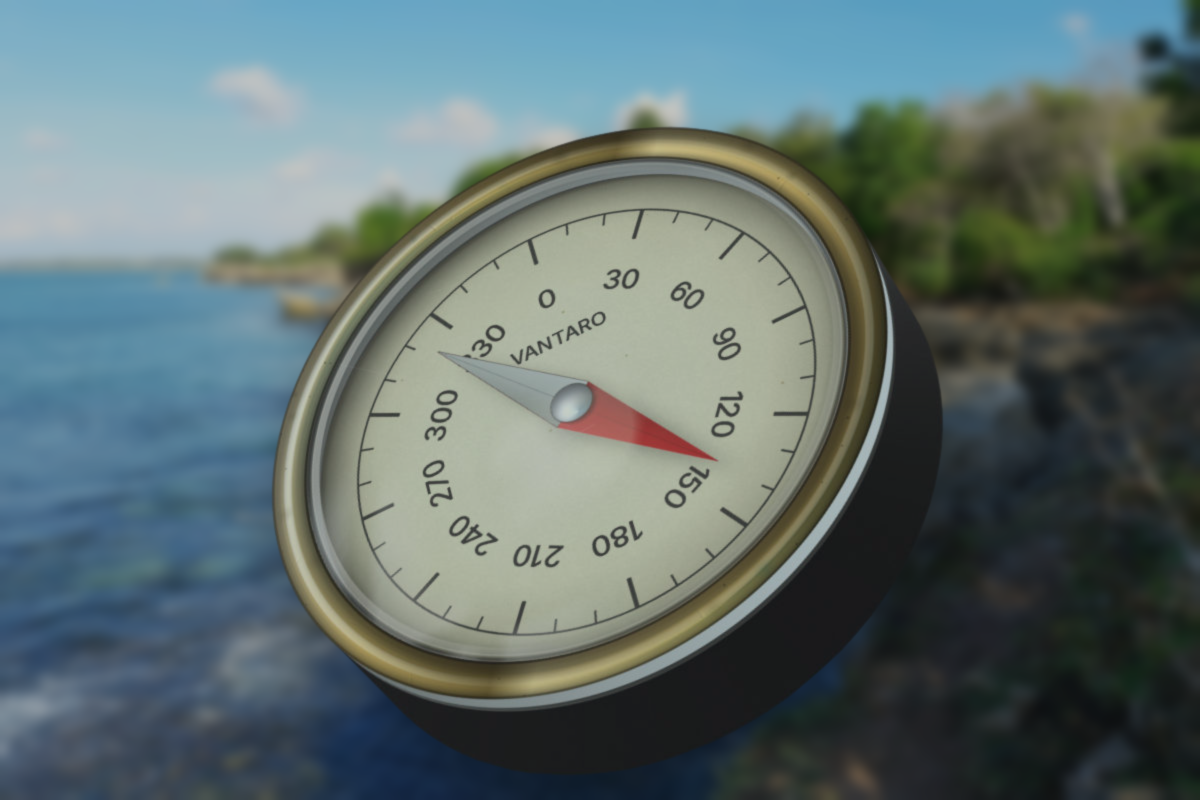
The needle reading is 140°
